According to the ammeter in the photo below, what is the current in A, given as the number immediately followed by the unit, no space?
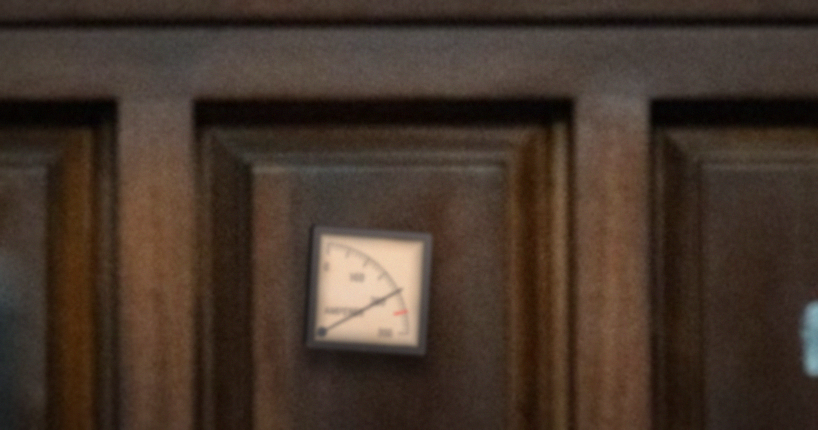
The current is 200A
